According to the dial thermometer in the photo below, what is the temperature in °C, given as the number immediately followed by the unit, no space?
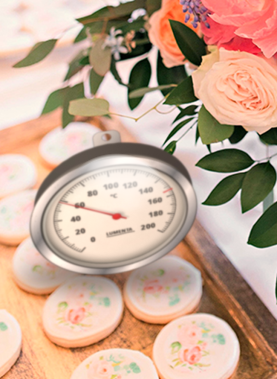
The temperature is 60°C
